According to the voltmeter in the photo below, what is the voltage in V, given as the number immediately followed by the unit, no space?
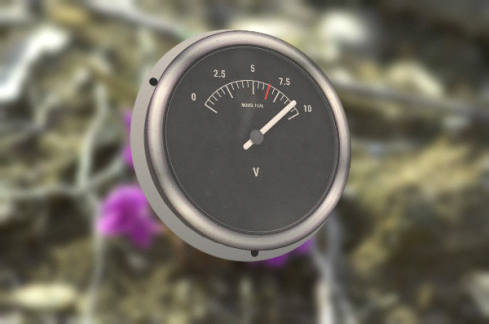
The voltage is 9V
